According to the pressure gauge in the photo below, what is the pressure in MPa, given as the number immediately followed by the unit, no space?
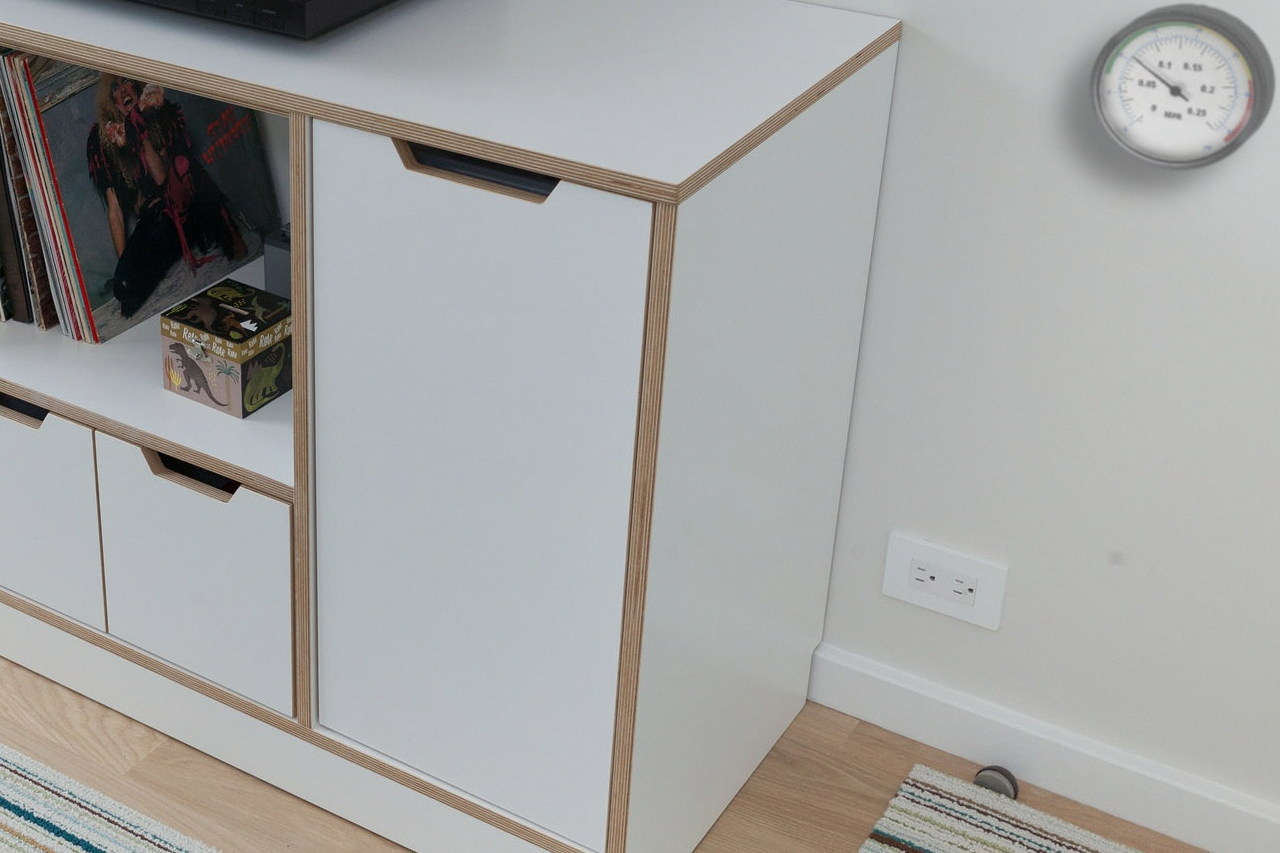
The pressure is 0.075MPa
